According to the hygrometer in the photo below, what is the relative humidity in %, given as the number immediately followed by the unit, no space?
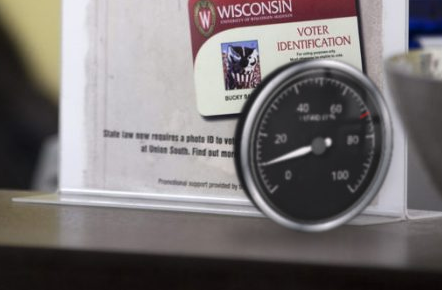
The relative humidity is 10%
